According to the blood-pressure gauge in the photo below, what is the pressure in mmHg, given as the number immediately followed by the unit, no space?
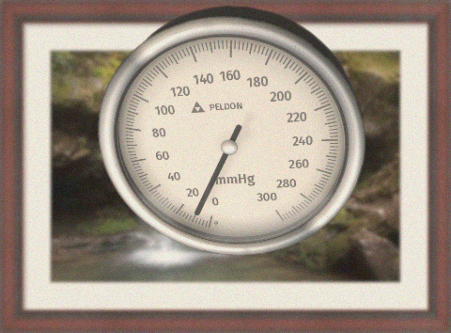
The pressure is 10mmHg
